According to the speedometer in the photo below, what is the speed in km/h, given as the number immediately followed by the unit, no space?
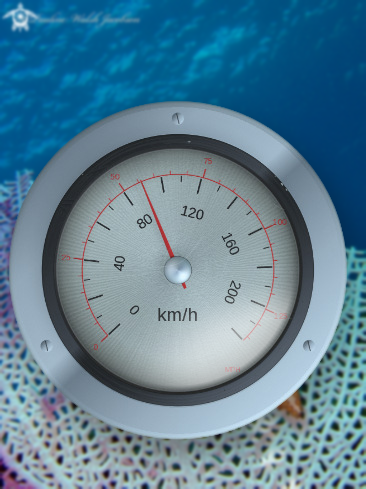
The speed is 90km/h
